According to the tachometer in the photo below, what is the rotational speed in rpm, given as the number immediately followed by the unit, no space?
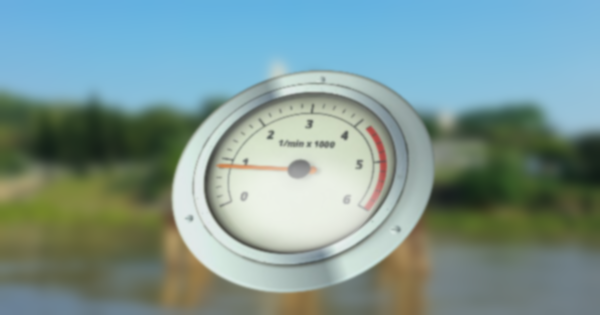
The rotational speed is 800rpm
